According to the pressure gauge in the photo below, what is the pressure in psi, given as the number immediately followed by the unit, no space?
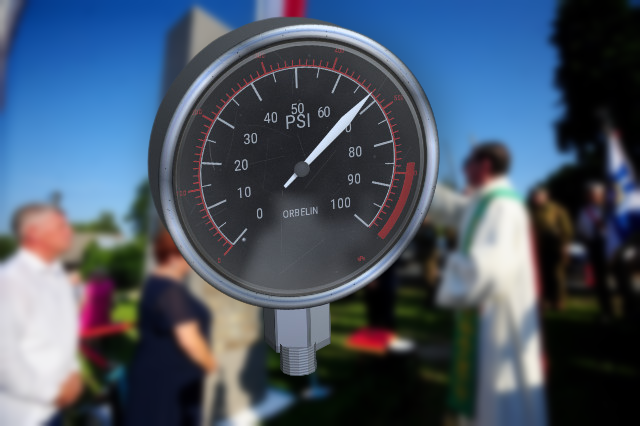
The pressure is 67.5psi
